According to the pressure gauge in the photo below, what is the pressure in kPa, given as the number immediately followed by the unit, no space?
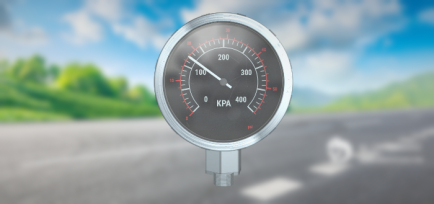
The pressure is 120kPa
